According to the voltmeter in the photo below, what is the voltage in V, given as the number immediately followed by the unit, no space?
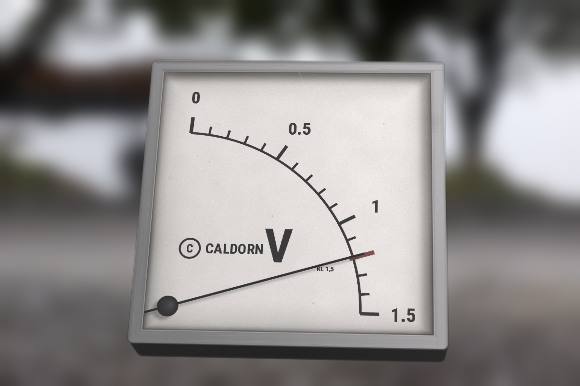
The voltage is 1.2V
